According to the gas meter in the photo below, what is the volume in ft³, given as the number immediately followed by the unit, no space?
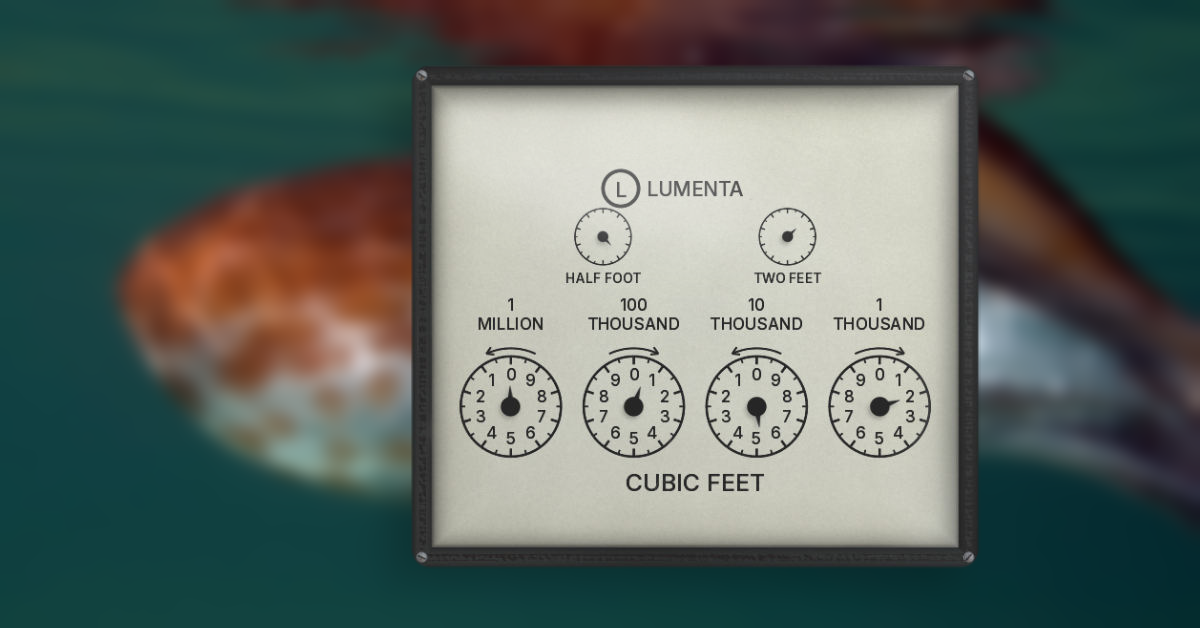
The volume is 5200ft³
